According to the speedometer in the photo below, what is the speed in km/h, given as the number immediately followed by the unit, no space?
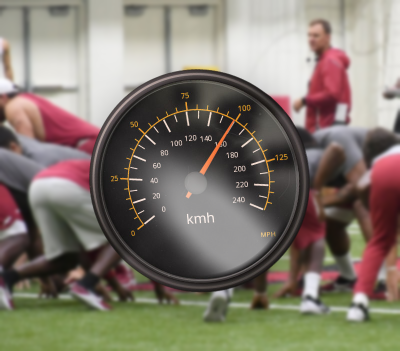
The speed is 160km/h
